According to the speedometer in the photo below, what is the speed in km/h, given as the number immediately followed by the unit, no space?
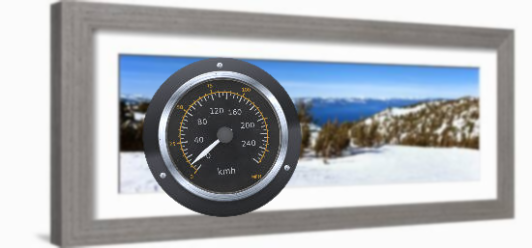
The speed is 10km/h
